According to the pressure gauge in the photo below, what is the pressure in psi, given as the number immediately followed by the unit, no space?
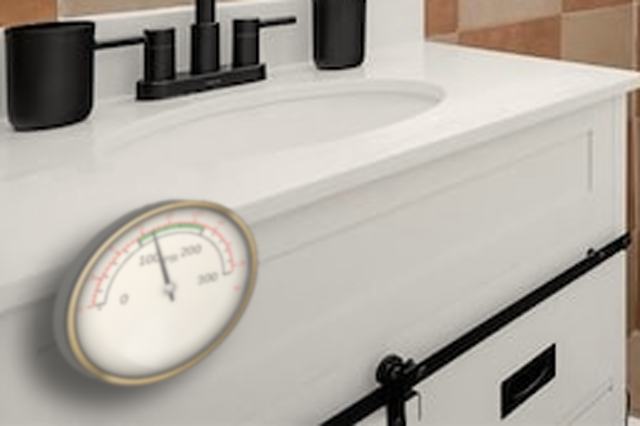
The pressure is 120psi
